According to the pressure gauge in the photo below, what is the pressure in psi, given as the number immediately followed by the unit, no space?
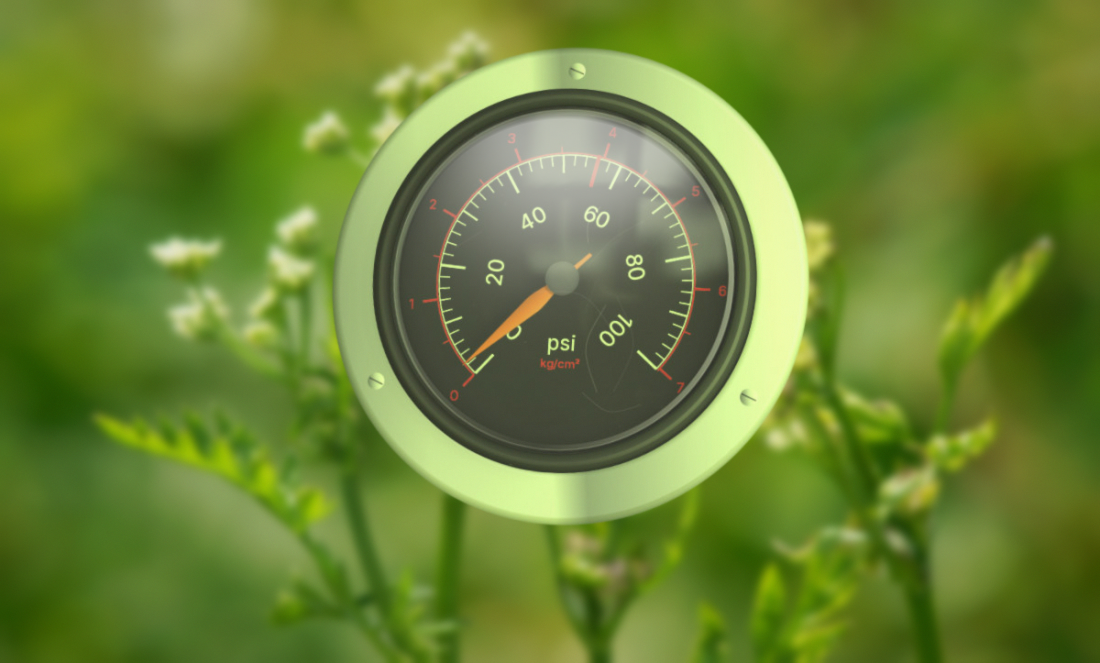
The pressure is 2psi
